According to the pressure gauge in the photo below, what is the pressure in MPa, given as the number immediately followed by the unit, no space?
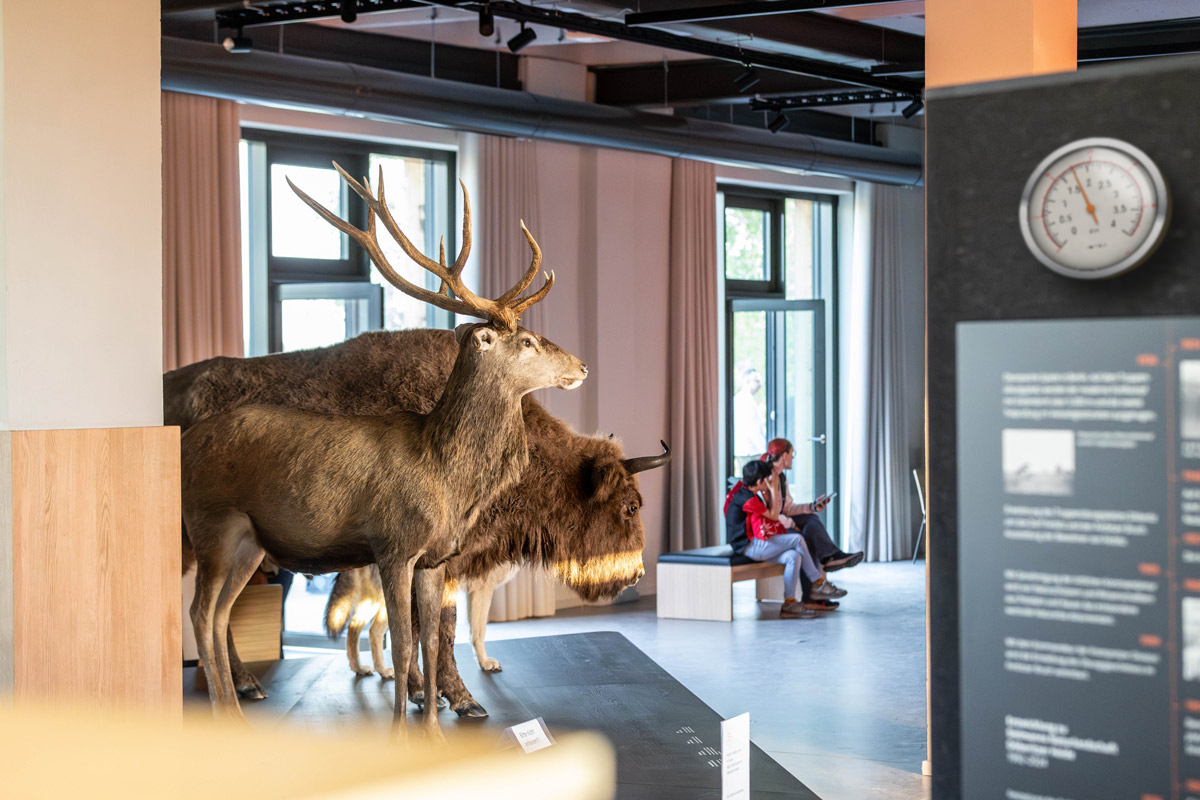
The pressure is 1.75MPa
